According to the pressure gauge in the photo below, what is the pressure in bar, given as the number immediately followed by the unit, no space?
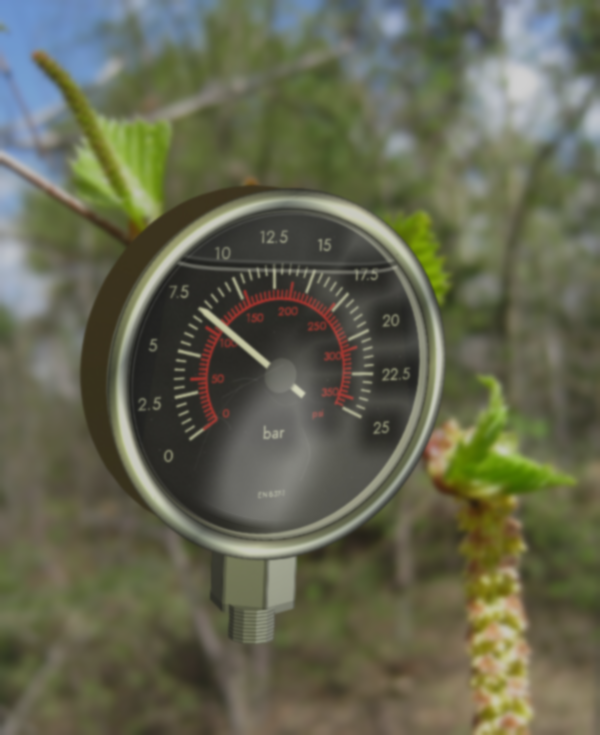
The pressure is 7.5bar
